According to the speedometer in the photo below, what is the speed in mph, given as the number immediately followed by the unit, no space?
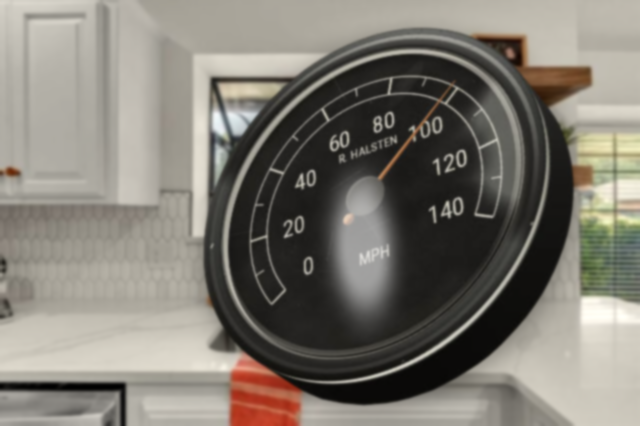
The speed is 100mph
